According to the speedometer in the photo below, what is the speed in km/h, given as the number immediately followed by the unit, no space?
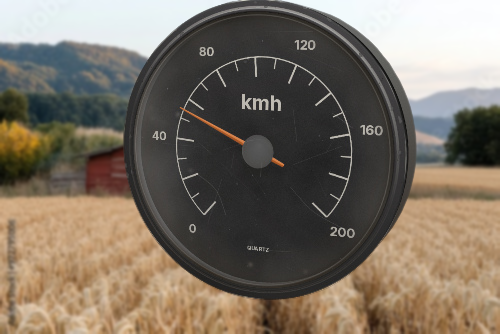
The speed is 55km/h
